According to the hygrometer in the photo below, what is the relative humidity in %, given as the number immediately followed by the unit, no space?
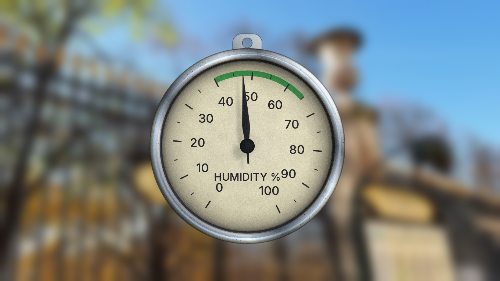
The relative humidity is 47.5%
